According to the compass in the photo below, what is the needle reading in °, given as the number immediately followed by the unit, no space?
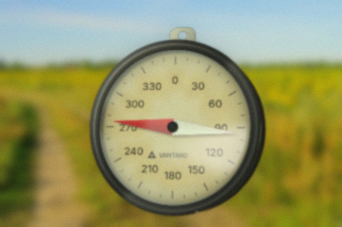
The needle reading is 275°
